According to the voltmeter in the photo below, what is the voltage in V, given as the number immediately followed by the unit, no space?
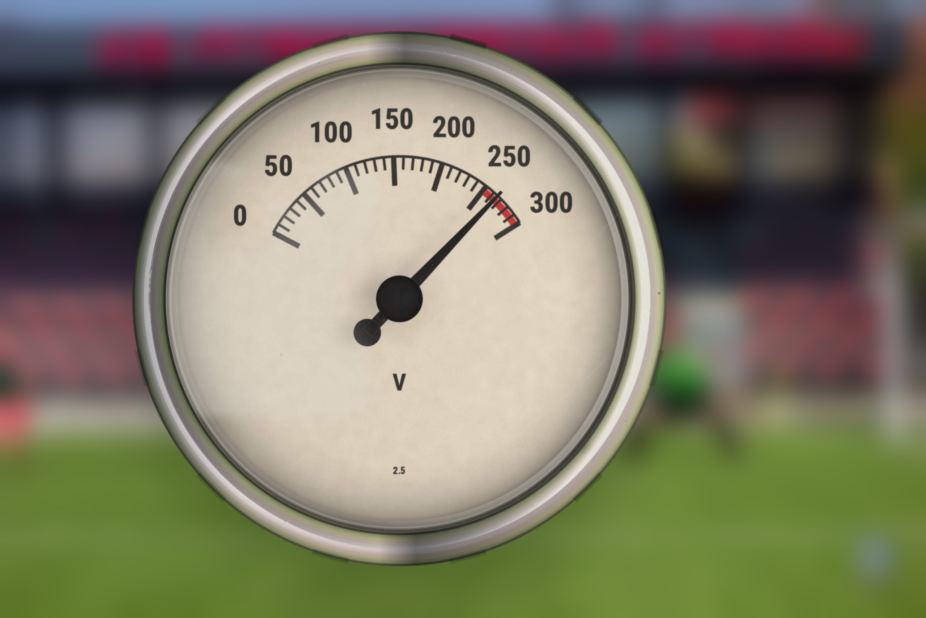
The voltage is 265V
